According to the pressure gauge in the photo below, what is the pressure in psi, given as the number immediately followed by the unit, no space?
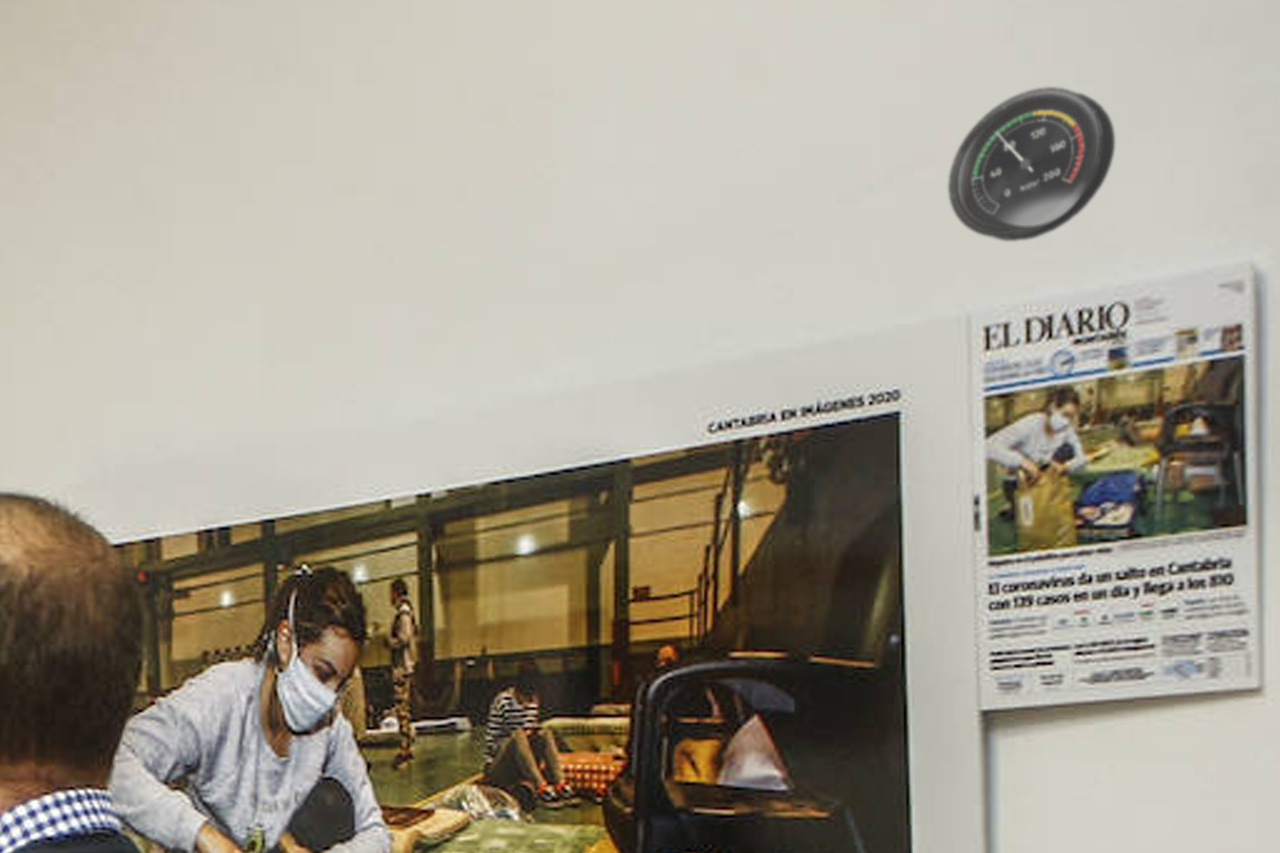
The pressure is 80psi
